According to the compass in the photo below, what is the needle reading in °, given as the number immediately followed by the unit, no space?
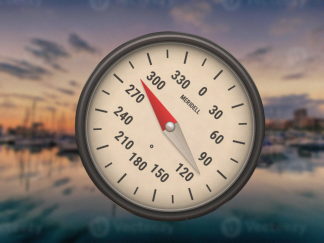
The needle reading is 285°
